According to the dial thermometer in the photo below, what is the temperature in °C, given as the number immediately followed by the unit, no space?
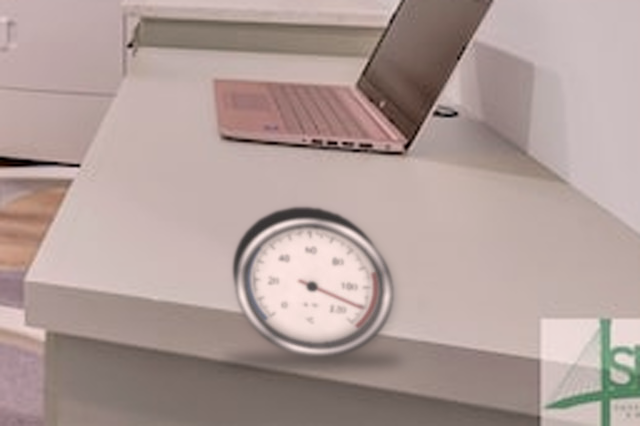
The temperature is 110°C
